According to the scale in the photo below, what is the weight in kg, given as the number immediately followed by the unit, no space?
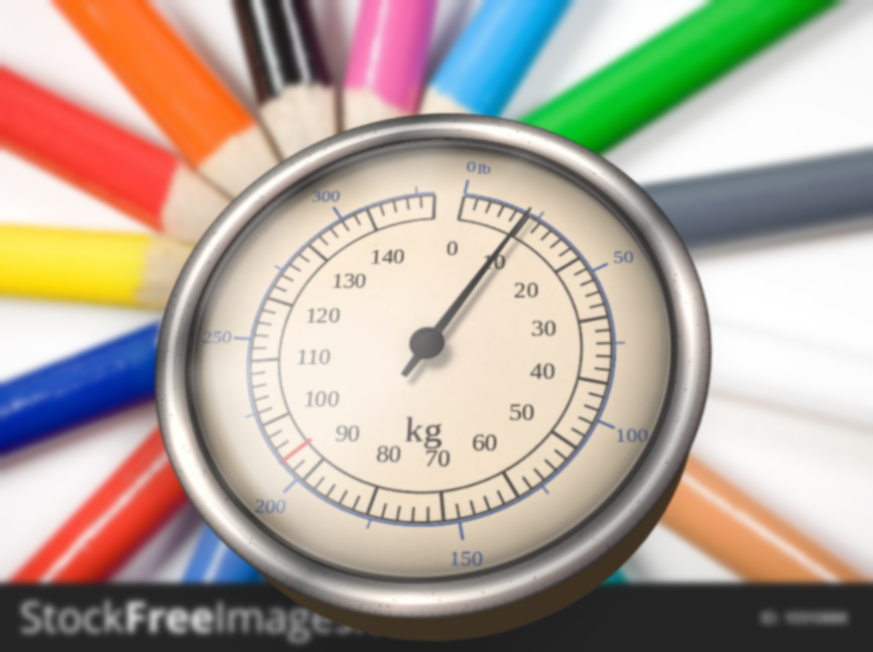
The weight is 10kg
